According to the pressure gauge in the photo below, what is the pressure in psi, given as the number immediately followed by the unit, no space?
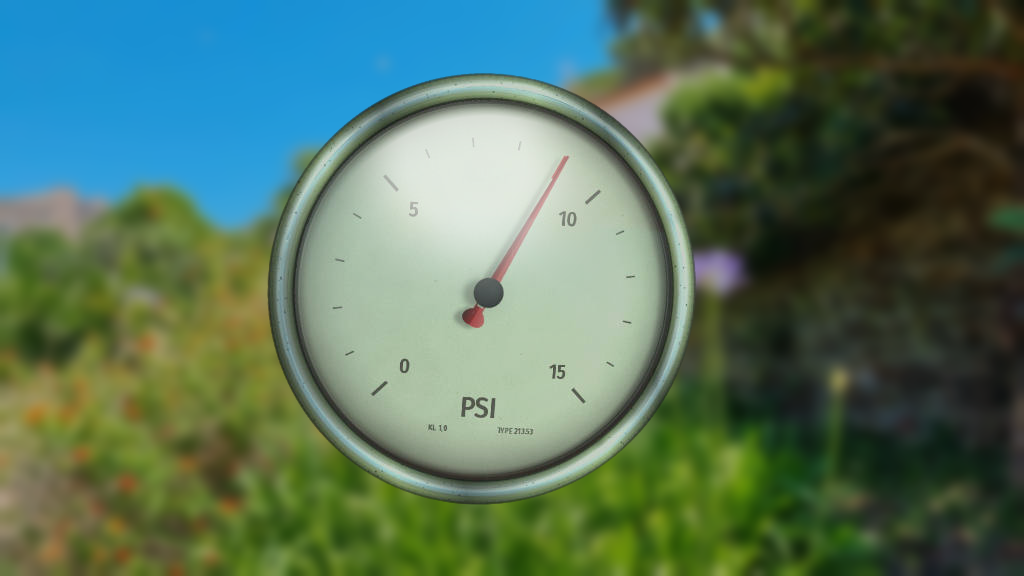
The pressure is 9psi
